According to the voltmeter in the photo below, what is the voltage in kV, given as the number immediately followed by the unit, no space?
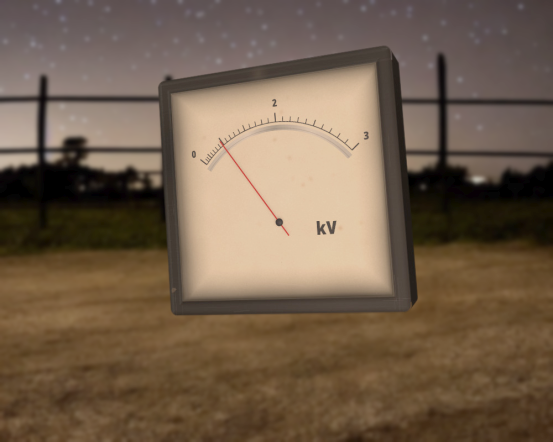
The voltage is 1kV
